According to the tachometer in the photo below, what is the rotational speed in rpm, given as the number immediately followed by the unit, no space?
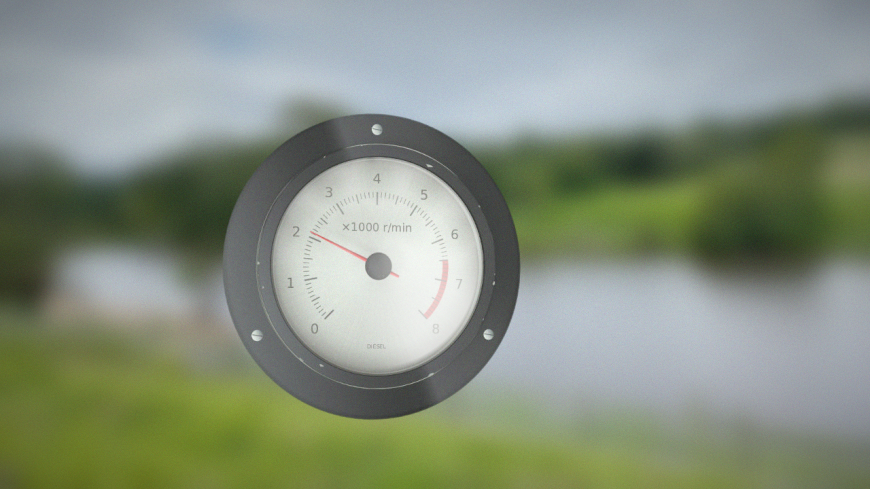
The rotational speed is 2100rpm
